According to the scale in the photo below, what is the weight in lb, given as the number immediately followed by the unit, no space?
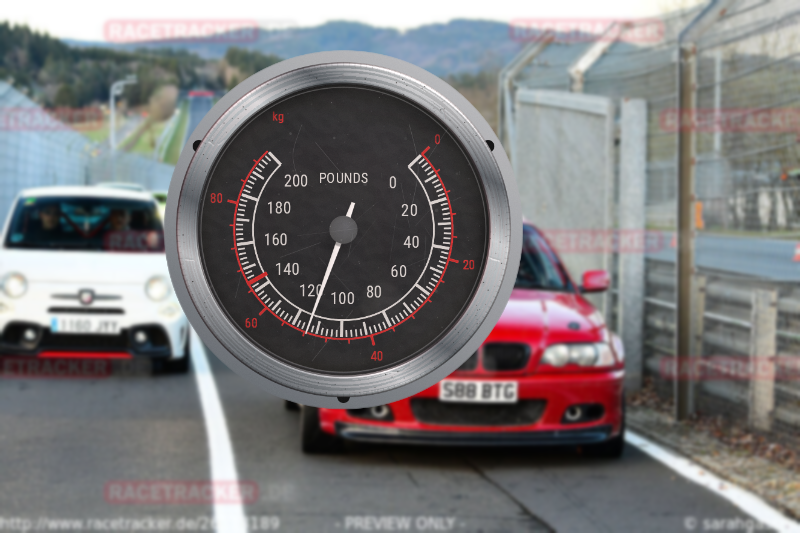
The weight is 114lb
